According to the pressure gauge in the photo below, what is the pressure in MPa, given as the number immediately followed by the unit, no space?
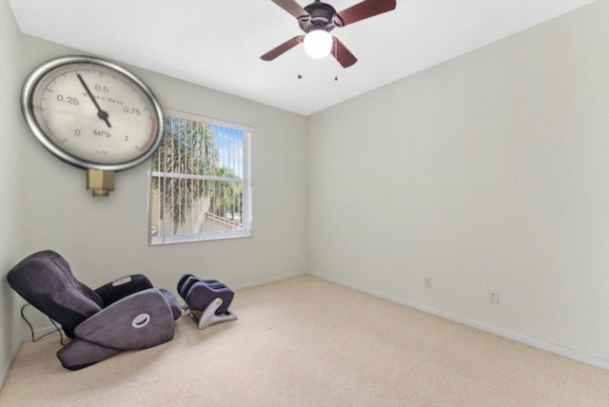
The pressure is 0.4MPa
